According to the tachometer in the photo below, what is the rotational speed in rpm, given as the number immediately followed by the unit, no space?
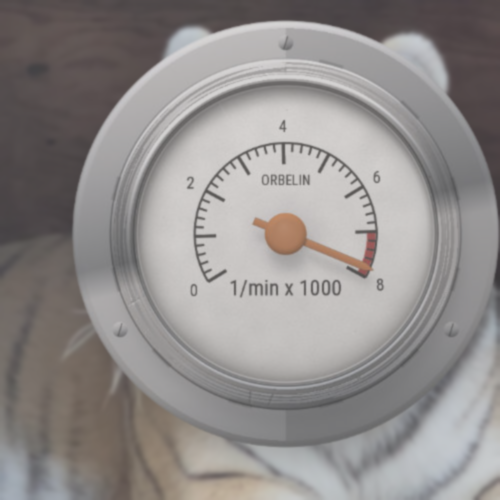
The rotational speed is 7800rpm
